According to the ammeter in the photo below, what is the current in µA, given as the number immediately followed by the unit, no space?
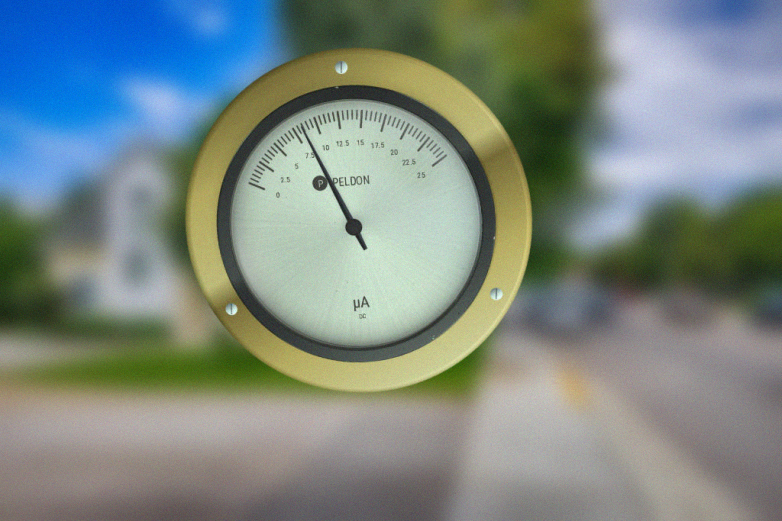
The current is 8.5µA
